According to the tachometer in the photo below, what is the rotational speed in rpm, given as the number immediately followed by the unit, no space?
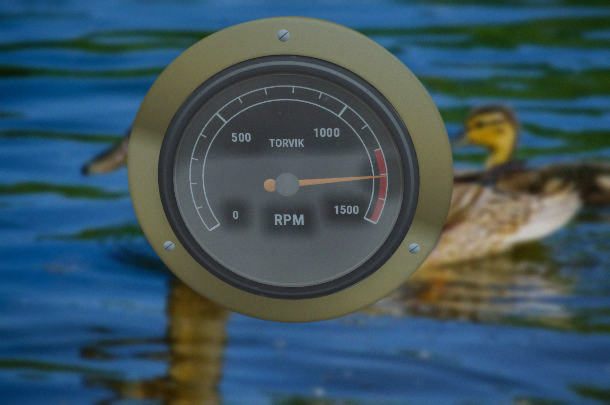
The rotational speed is 1300rpm
